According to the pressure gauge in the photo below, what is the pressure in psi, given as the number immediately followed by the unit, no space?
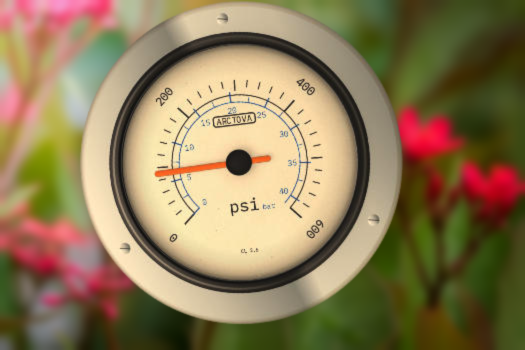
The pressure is 90psi
